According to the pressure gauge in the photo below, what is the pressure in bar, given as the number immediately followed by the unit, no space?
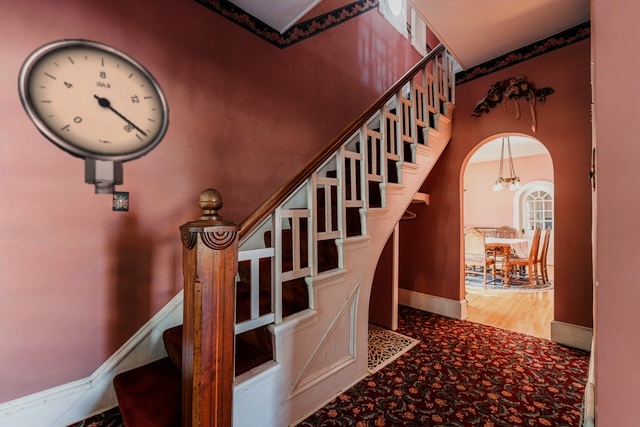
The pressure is 15.5bar
